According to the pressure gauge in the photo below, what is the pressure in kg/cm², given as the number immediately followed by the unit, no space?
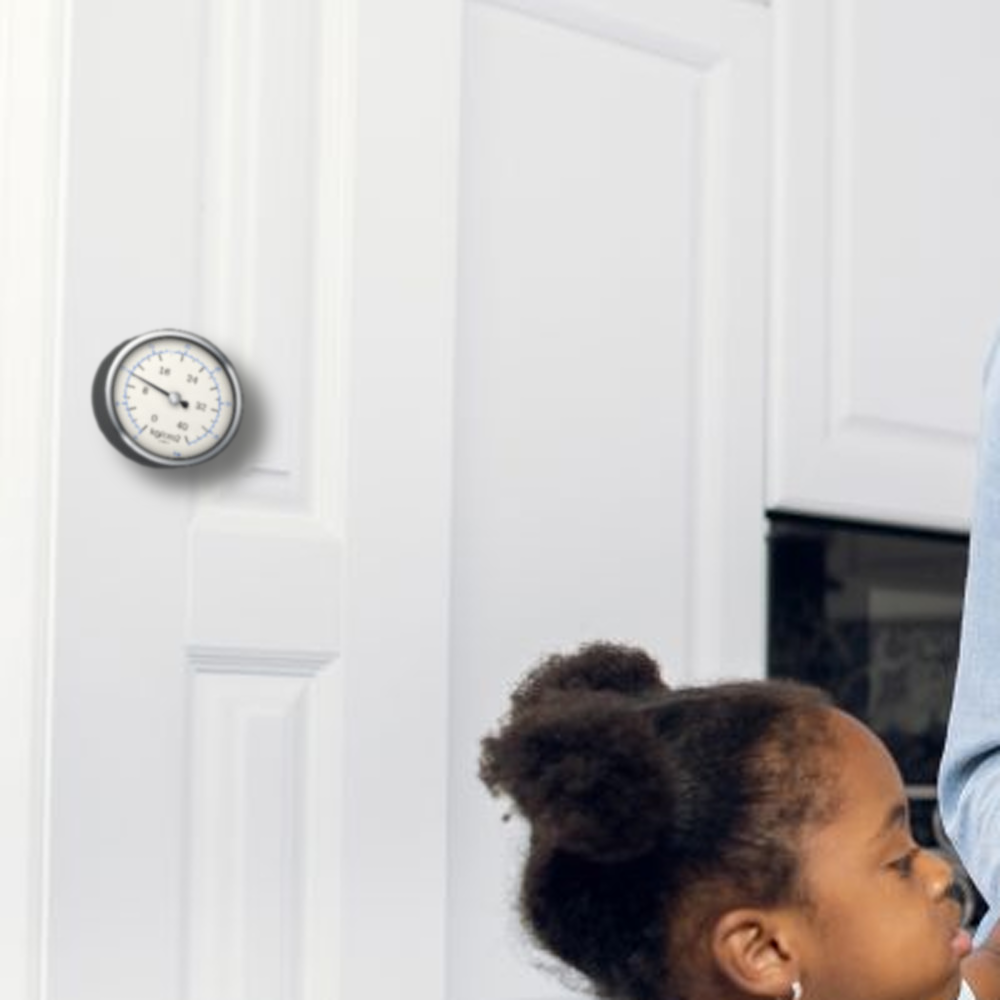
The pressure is 10kg/cm²
